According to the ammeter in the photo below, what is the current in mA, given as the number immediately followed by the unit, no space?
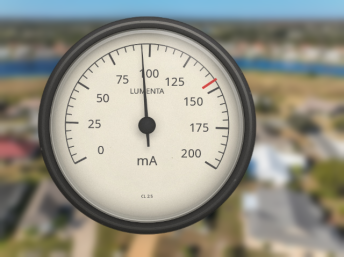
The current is 95mA
